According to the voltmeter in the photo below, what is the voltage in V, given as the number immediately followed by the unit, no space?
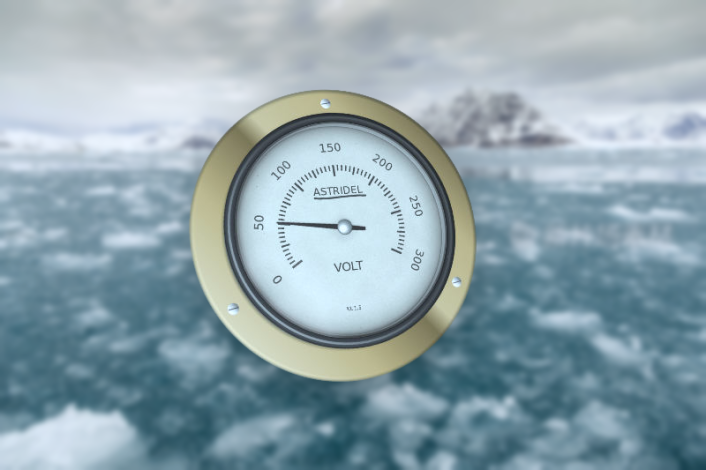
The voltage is 50V
